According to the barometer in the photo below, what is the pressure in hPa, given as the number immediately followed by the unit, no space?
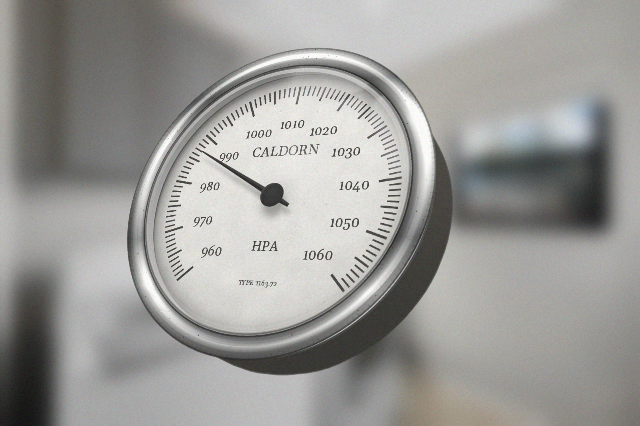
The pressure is 987hPa
